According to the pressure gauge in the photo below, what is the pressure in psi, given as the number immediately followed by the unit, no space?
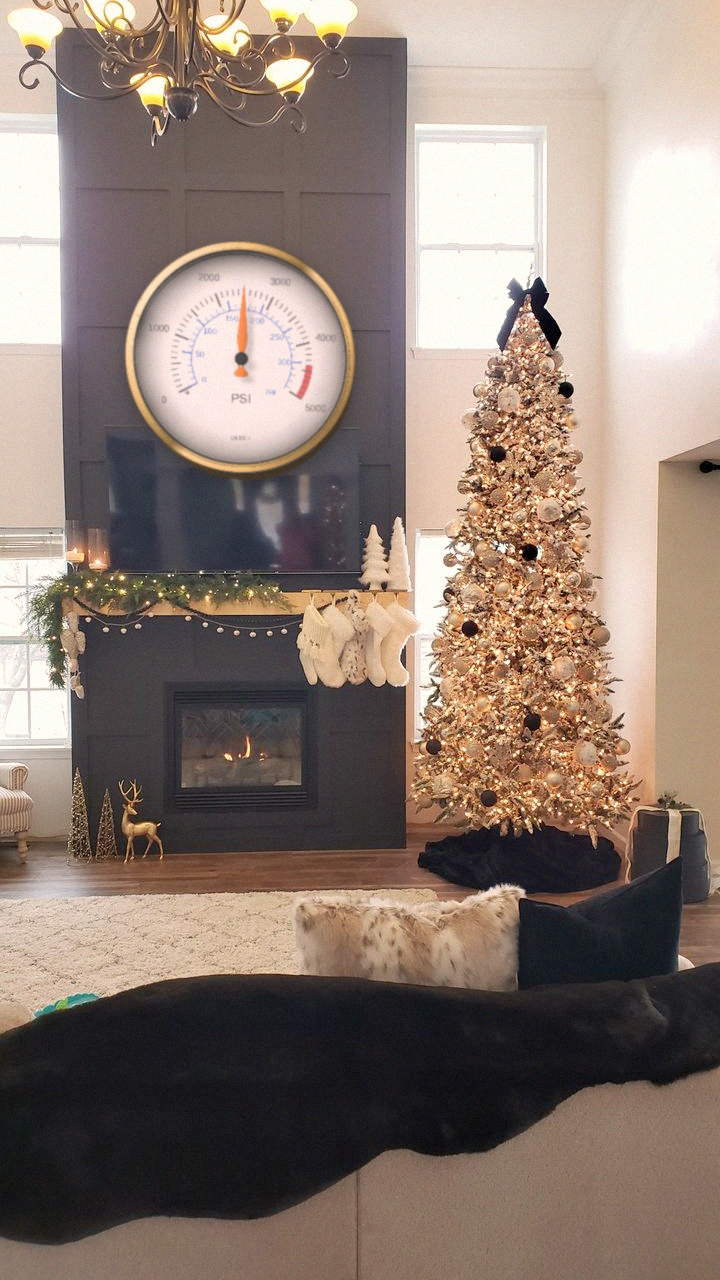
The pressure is 2500psi
